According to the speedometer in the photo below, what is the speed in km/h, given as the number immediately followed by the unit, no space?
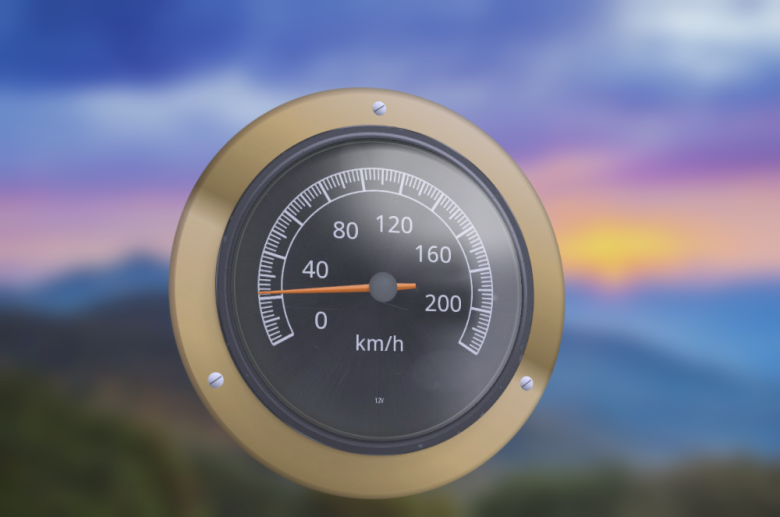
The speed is 22km/h
